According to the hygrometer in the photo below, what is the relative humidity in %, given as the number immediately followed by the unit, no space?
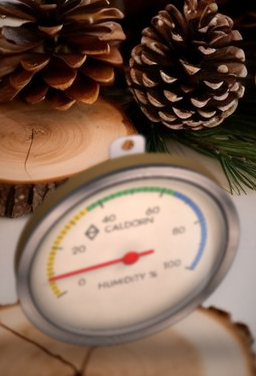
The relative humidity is 10%
